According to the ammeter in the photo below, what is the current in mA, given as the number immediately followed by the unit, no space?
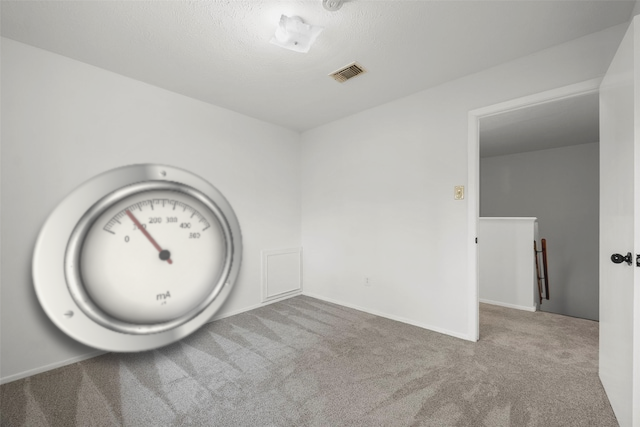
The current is 100mA
